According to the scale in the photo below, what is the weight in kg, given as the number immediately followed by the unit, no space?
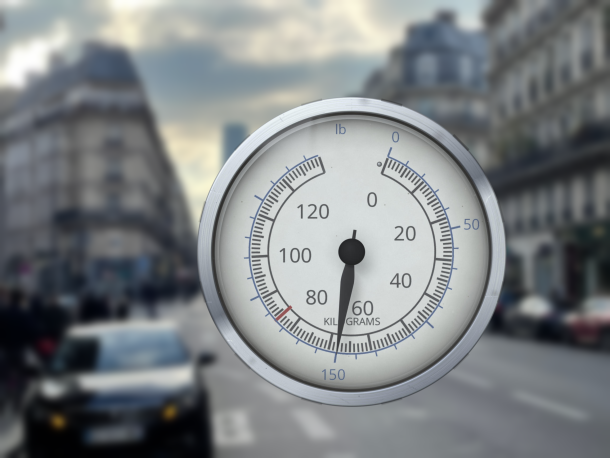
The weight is 68kg
